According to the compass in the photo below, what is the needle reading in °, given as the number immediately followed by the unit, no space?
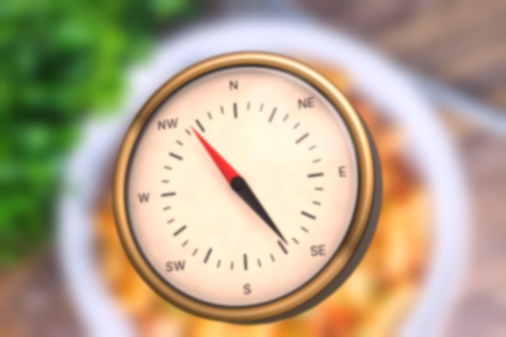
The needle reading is 325°
